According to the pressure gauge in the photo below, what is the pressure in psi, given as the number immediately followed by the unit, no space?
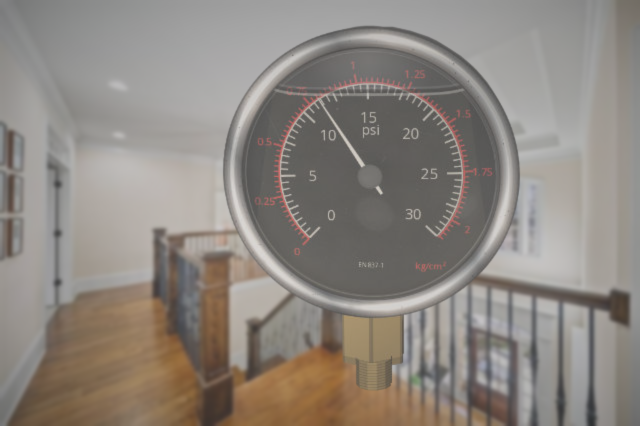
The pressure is 11.5psi
